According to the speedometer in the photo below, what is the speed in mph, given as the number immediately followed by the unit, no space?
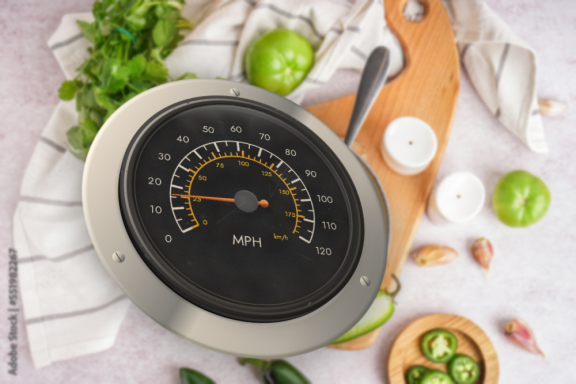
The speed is 15mph
